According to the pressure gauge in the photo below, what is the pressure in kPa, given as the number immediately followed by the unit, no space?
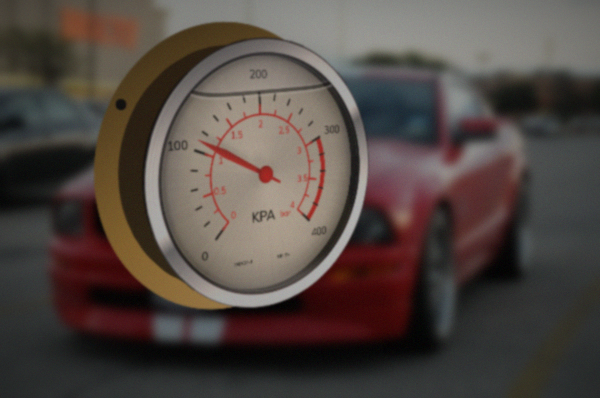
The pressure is 110kPa
